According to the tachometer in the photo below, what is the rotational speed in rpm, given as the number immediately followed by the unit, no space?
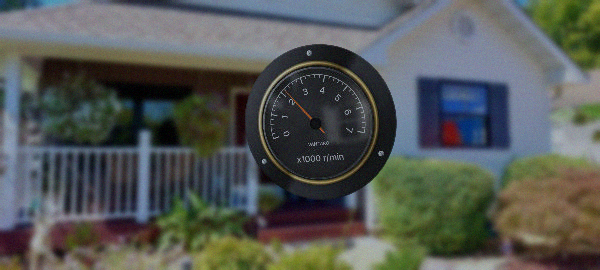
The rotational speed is 2200rpm
